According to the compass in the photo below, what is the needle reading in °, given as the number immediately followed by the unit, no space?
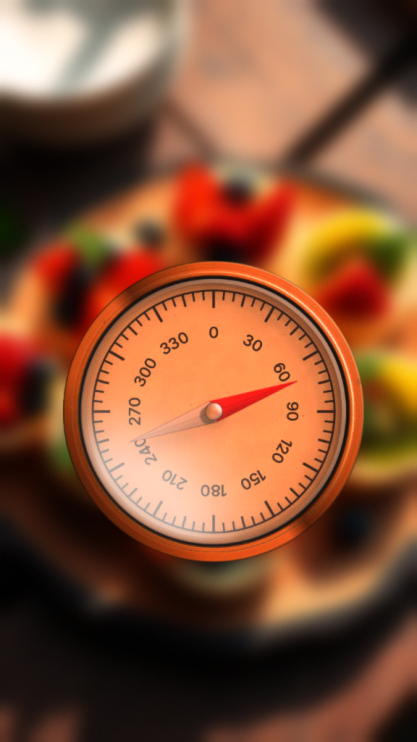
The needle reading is 70°
